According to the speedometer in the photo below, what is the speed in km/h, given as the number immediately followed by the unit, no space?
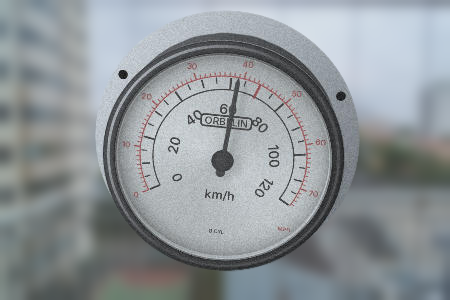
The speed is 62.5km/h
